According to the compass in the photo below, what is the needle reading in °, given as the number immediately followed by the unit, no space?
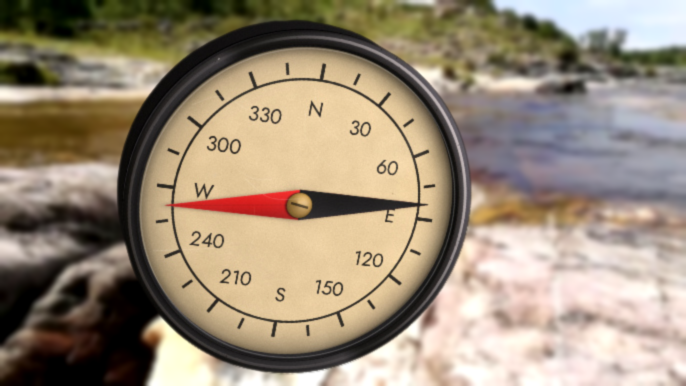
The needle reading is 262.5°
